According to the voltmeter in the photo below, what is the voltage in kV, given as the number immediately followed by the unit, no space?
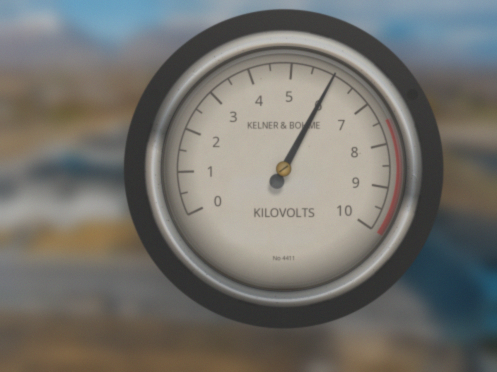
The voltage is 6kV
